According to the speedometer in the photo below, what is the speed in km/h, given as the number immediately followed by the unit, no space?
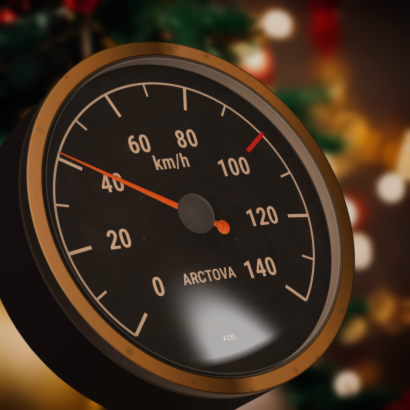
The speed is 40km/h
